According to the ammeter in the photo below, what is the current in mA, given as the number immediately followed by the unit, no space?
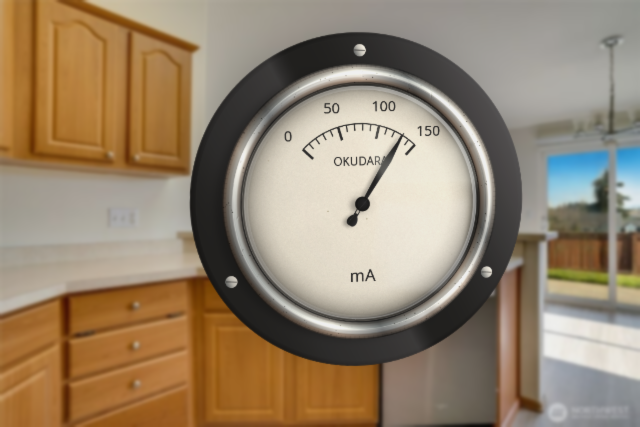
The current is 130mA
